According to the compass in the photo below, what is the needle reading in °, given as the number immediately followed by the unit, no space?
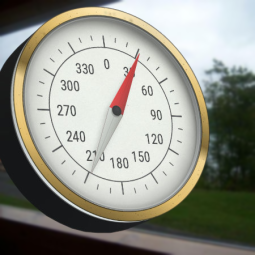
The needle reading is 30°
